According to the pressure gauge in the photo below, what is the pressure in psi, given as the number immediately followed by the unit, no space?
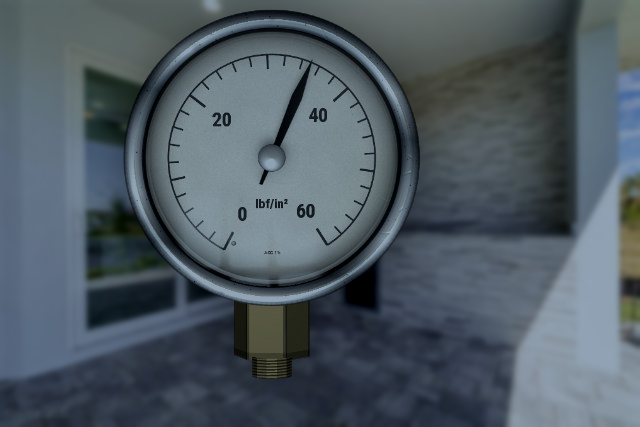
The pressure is 35psi
